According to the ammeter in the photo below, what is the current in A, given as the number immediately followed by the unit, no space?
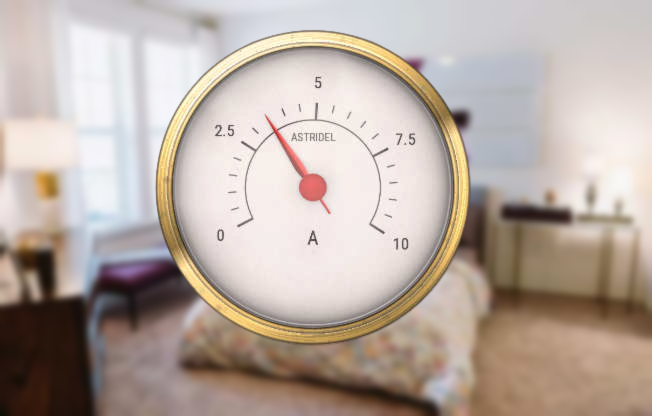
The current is 3.5A
